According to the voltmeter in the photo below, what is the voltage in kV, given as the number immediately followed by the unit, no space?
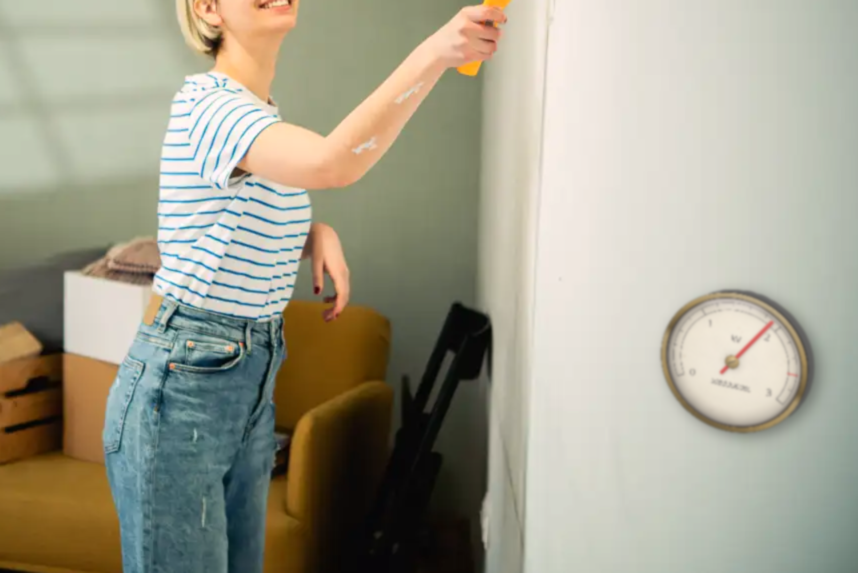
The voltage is 1.9kV
